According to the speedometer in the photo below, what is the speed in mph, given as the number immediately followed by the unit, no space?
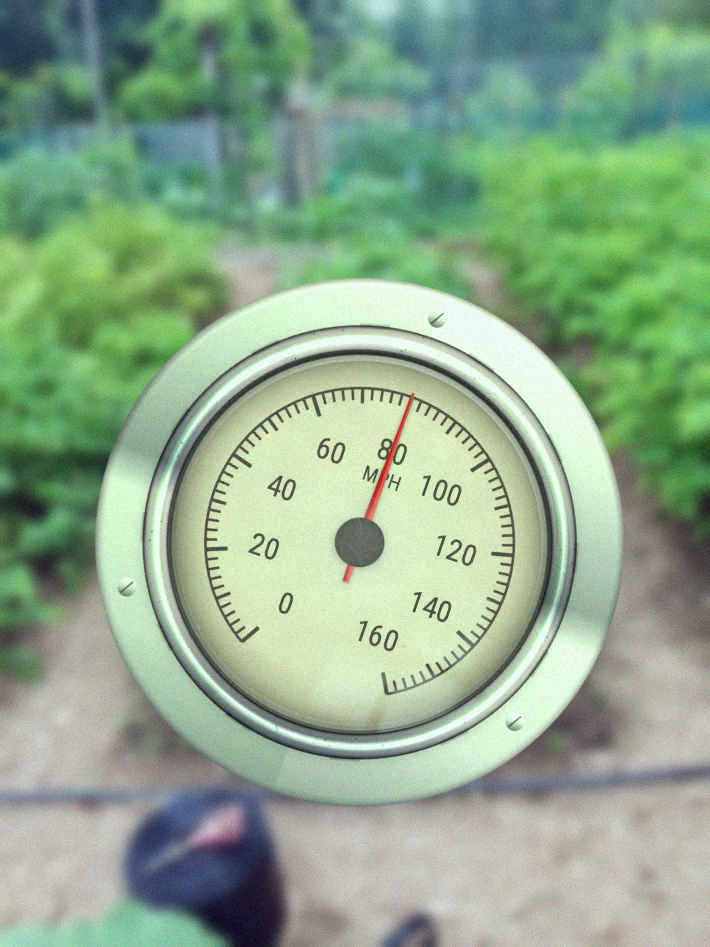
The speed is 80mph
